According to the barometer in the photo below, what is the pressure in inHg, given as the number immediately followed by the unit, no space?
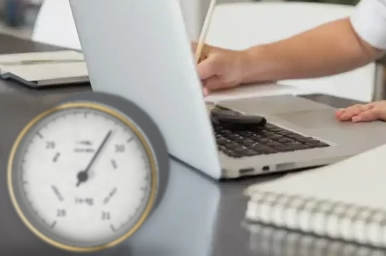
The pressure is 29.8inHg
